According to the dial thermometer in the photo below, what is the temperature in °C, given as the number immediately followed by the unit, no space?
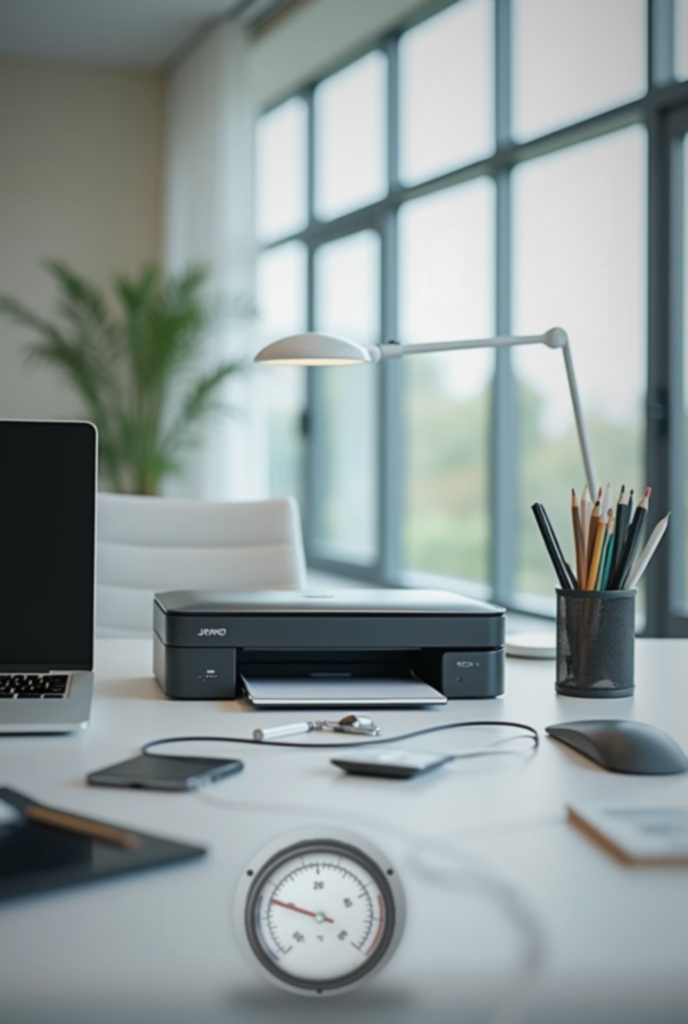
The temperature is 0°C
